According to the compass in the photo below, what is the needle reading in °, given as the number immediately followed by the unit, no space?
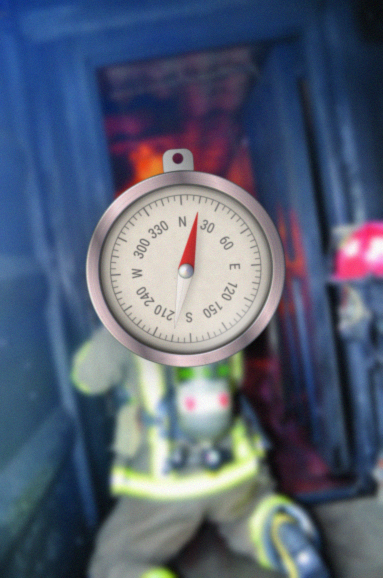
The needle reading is 15°
